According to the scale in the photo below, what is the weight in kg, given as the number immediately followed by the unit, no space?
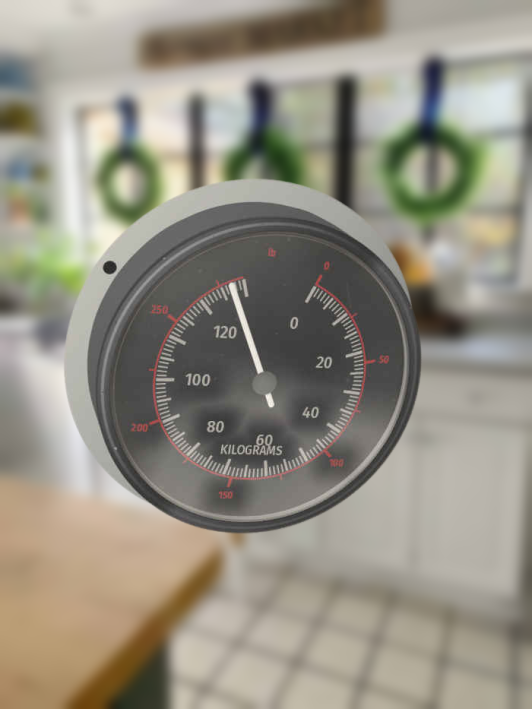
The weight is 127kg
